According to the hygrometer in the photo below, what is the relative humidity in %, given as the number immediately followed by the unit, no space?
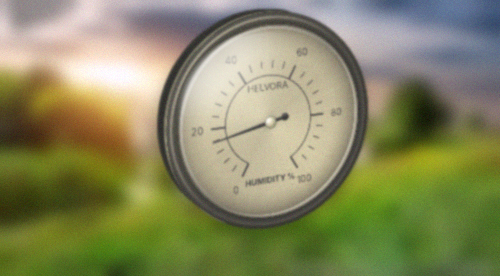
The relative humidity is 16%
